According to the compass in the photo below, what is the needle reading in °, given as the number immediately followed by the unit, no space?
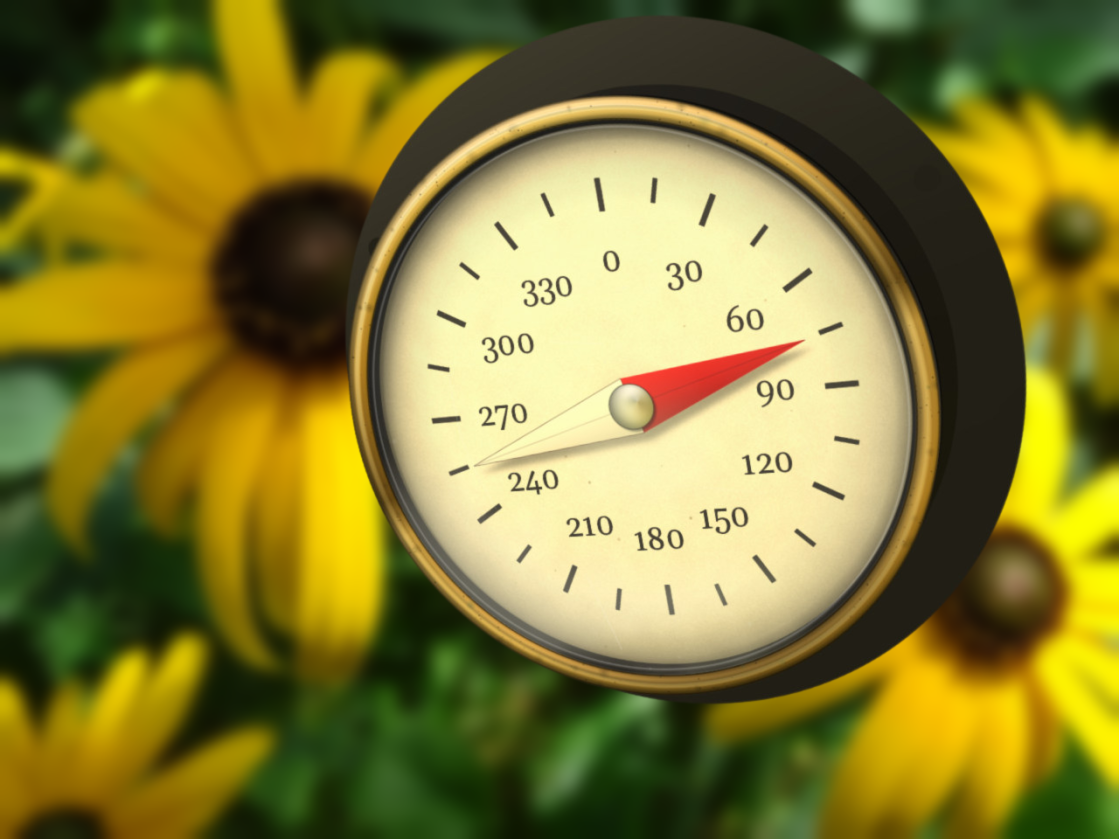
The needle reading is 75°
